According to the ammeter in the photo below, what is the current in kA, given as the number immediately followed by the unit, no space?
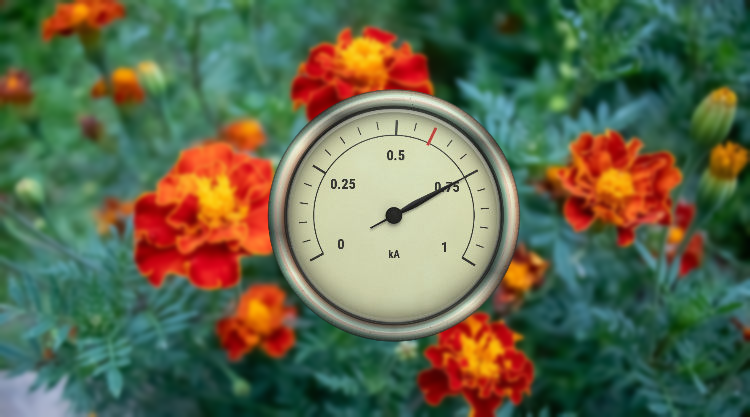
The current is 0.75kA
